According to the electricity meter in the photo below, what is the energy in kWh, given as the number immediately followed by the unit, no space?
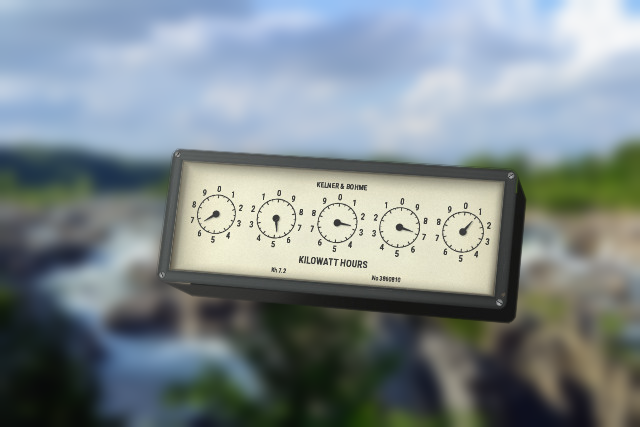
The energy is 65271kWh
